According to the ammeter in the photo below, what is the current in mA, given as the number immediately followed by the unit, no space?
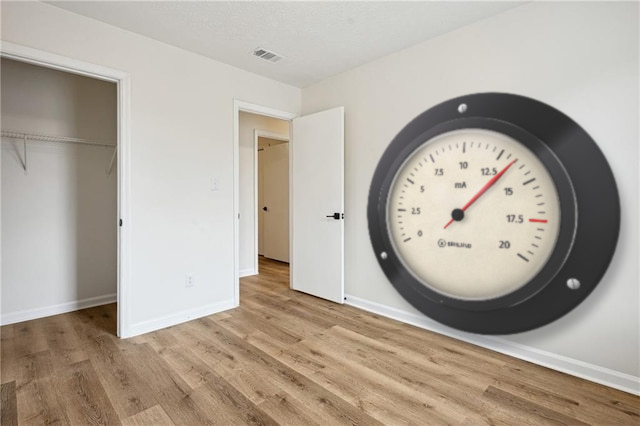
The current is 13.5mA
